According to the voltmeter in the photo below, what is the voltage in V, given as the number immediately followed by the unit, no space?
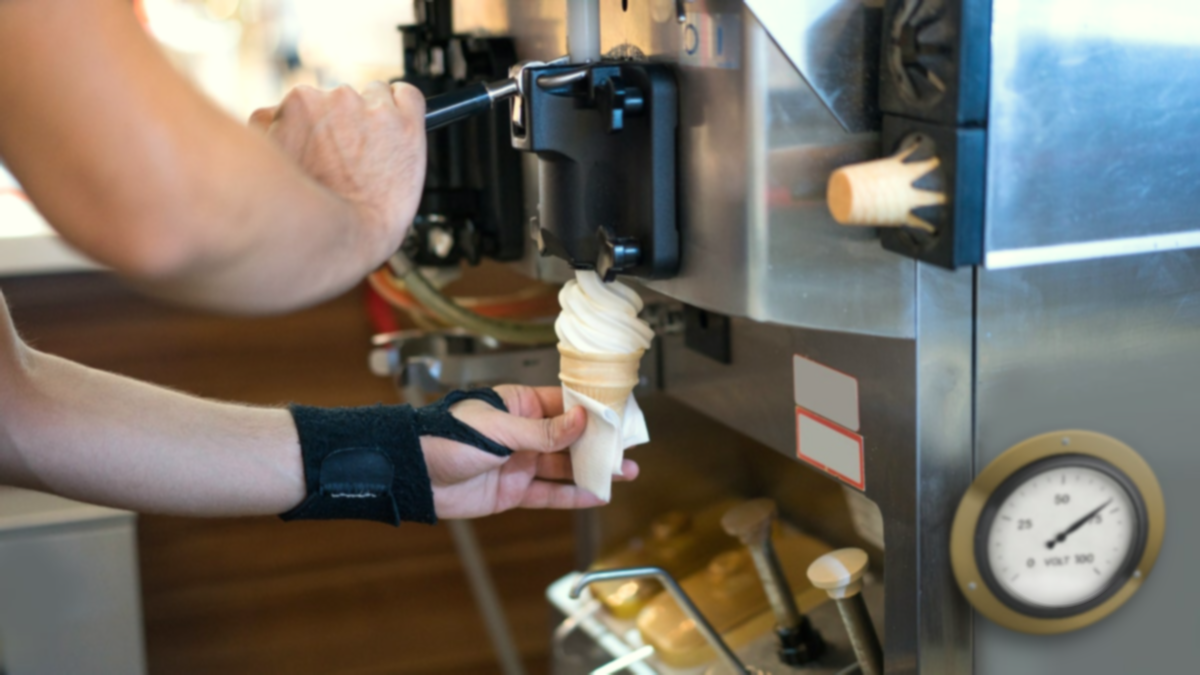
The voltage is 70V
